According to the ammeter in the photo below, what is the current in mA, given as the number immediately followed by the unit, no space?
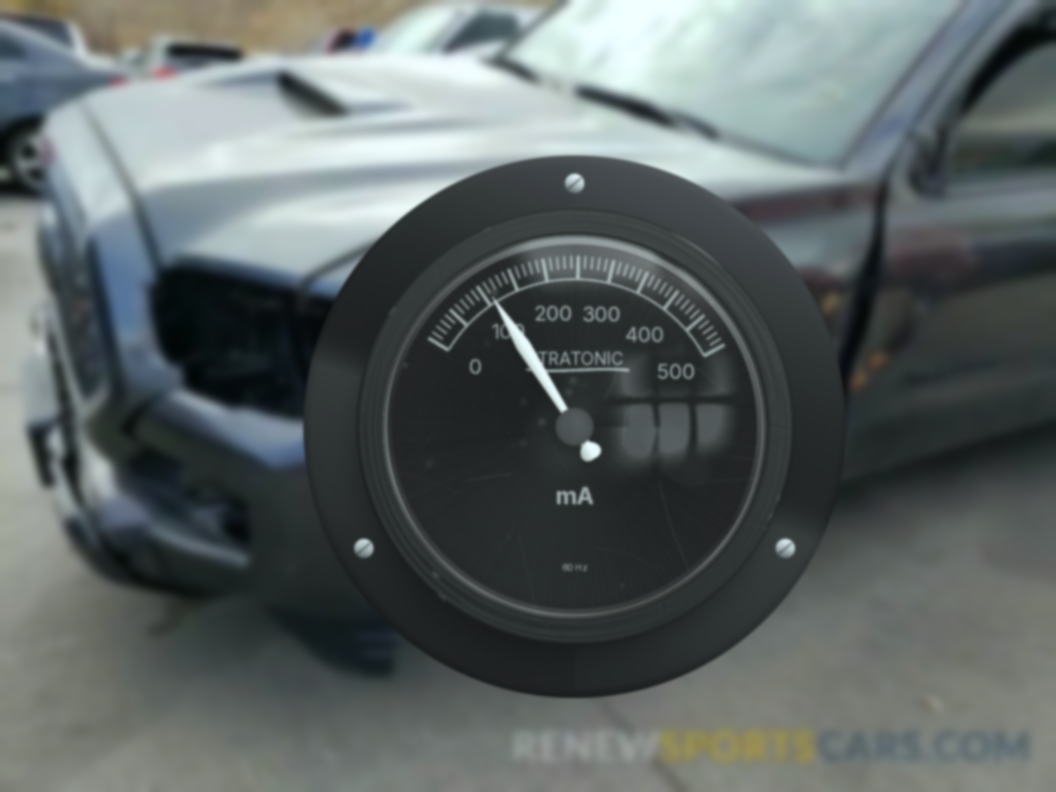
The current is 110mA
